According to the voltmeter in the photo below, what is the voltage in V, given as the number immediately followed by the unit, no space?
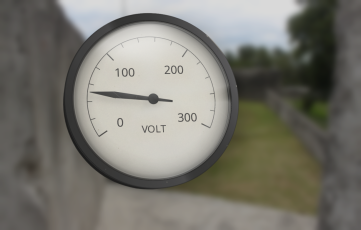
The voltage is 50V
